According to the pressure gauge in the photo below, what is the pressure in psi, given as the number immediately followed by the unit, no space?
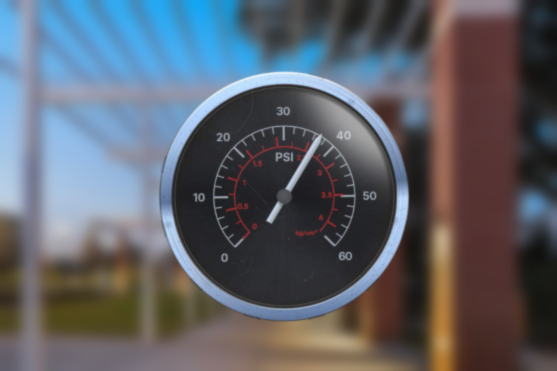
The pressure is 37psi
